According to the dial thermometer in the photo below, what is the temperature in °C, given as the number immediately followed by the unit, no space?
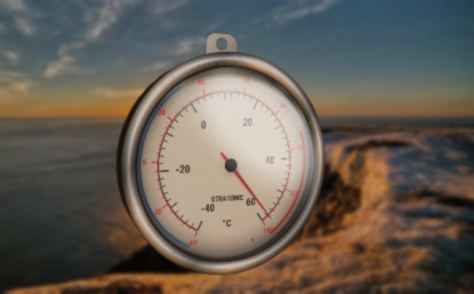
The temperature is 58°C
